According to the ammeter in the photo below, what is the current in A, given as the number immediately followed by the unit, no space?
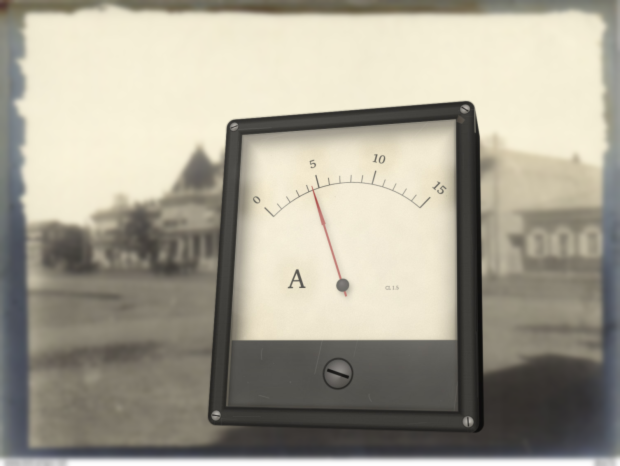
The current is 4.5A
